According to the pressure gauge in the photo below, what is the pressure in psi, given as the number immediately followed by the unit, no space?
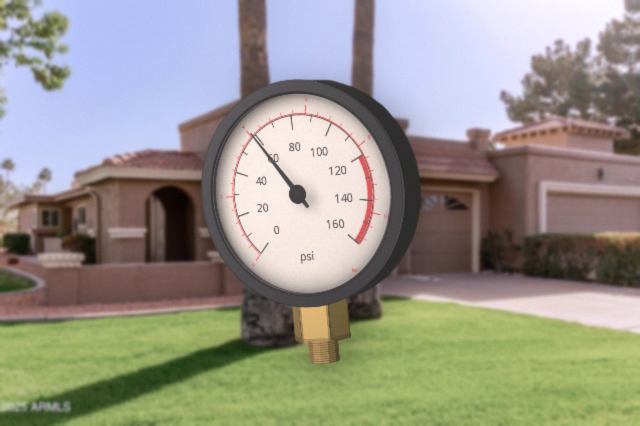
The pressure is 60psi
